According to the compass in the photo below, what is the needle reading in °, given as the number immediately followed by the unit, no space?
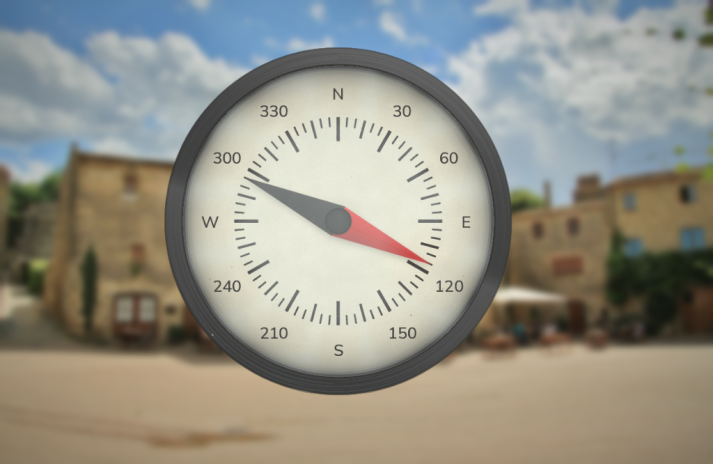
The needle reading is 115°
